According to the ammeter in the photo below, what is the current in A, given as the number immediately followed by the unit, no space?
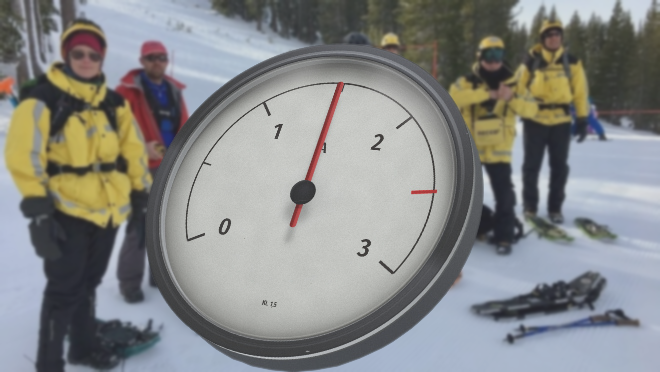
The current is 1.5A
